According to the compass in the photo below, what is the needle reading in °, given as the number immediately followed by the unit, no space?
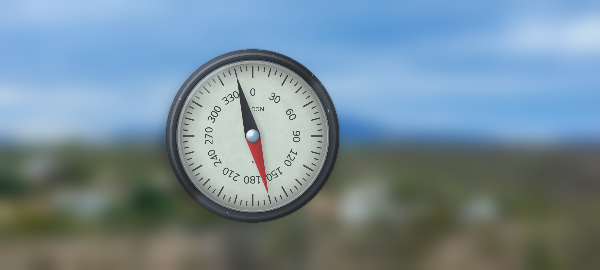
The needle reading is 165°
